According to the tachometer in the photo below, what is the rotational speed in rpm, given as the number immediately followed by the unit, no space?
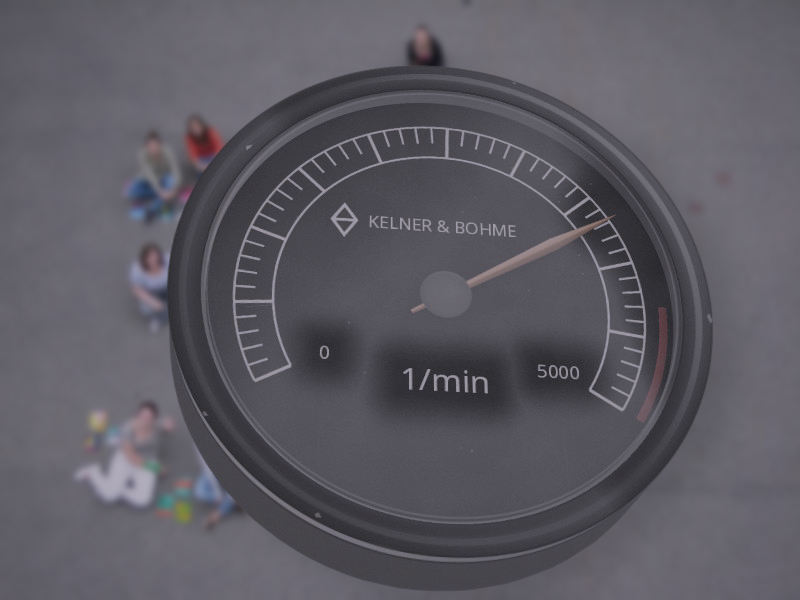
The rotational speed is 3700rpm
